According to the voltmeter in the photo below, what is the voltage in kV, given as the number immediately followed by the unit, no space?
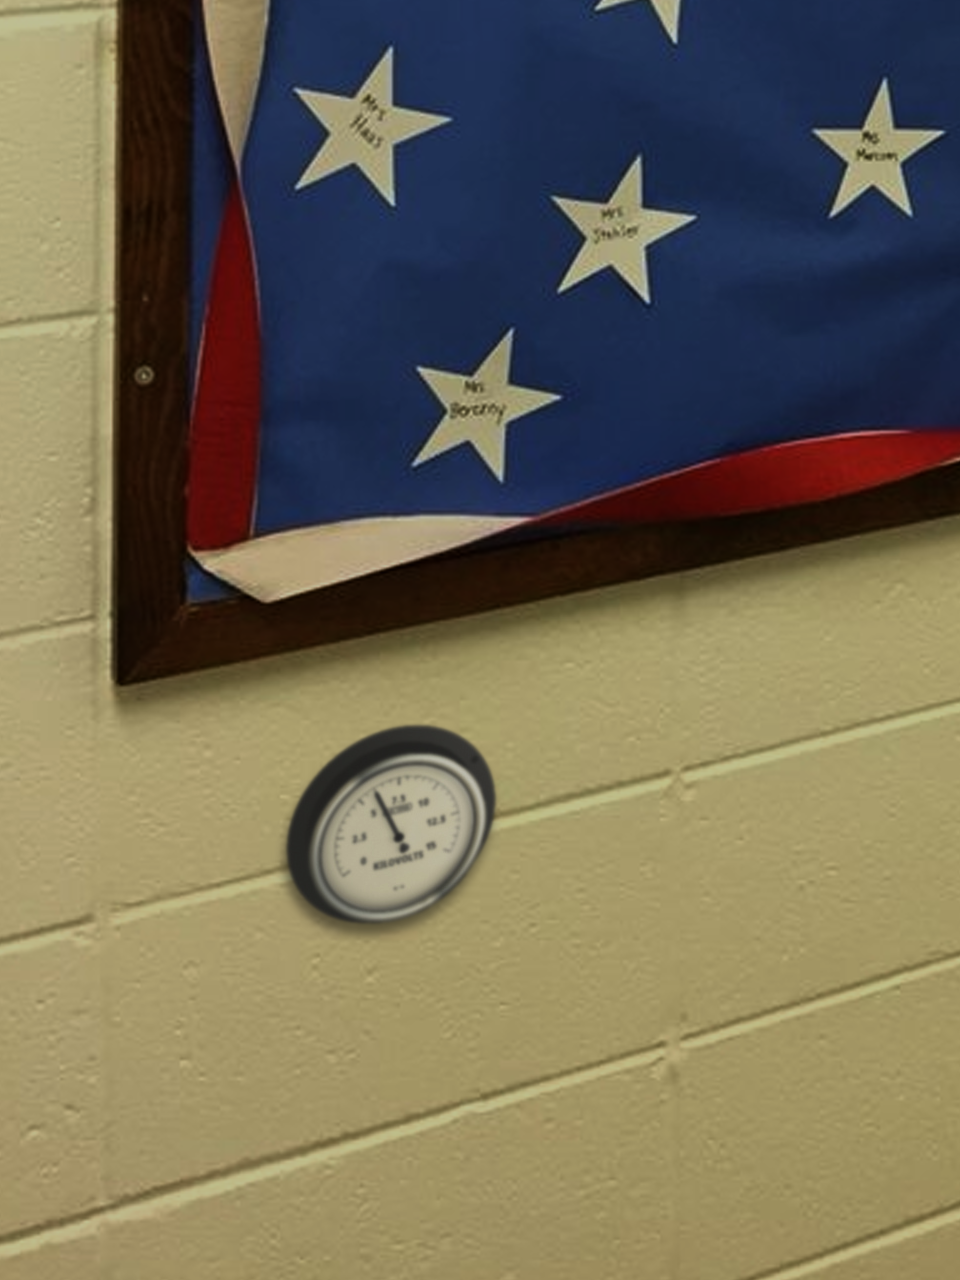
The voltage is 6kV
